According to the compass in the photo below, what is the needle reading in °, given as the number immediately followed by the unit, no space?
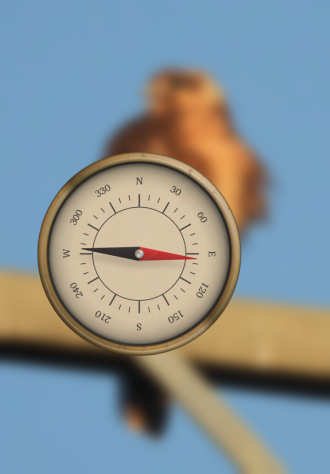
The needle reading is 95°
